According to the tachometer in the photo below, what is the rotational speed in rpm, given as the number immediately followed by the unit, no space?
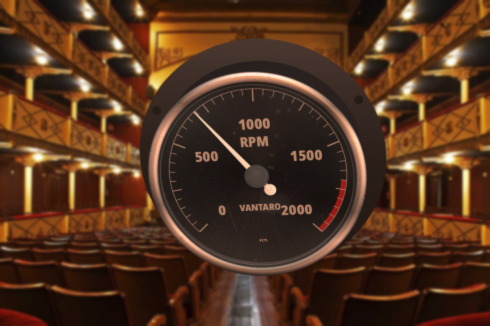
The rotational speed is 700rpm
